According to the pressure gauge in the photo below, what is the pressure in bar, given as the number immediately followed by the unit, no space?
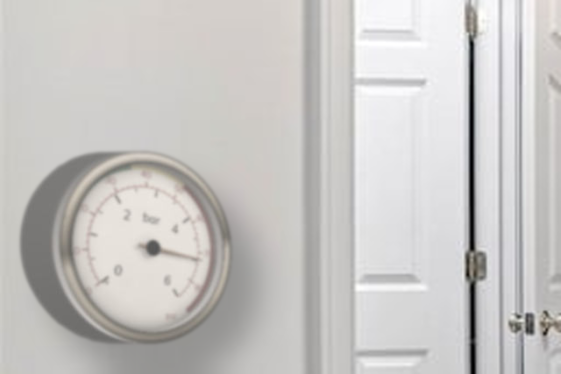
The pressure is 5bar
